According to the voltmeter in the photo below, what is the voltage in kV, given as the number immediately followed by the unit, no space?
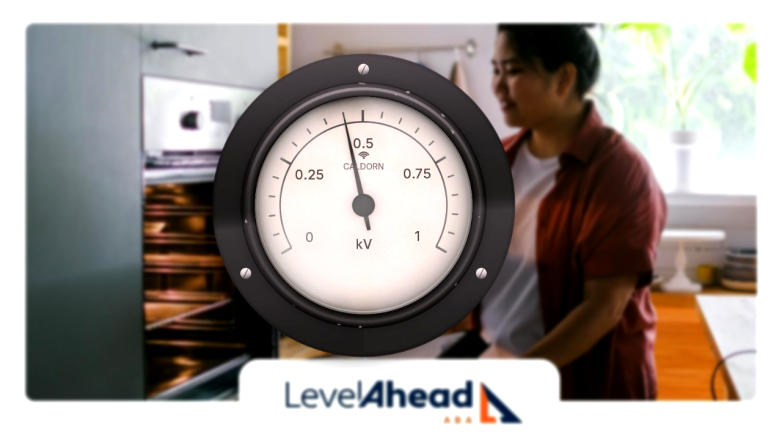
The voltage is 0.45kV
